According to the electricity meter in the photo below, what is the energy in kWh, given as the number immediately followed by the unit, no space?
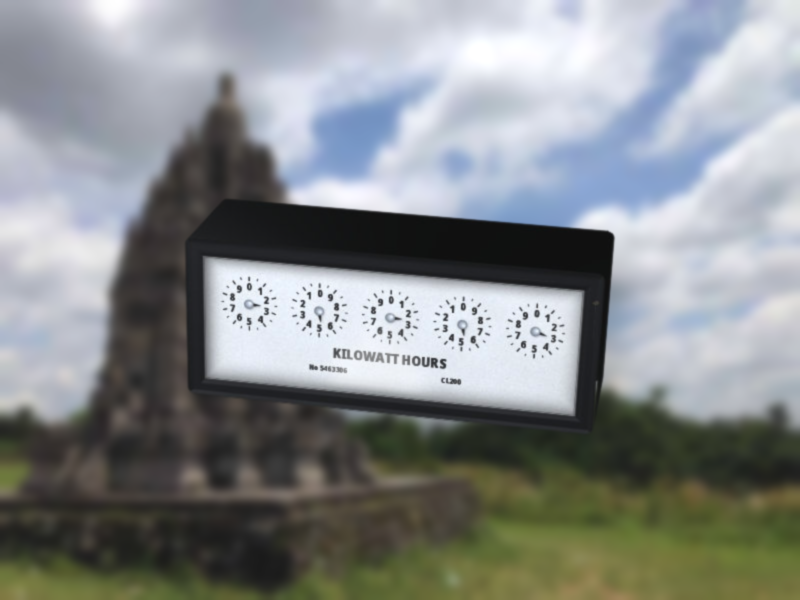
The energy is 25253kWh
